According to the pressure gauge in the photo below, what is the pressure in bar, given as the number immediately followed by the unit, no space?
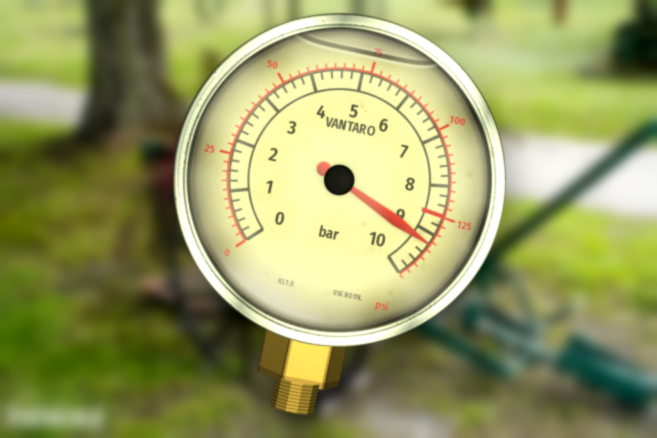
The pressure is 9.2bar
